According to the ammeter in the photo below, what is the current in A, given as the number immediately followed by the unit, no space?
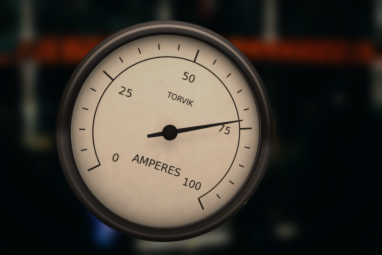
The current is 72.5A
